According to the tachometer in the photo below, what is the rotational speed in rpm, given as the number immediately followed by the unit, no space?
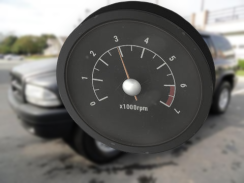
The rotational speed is 3000rpm
